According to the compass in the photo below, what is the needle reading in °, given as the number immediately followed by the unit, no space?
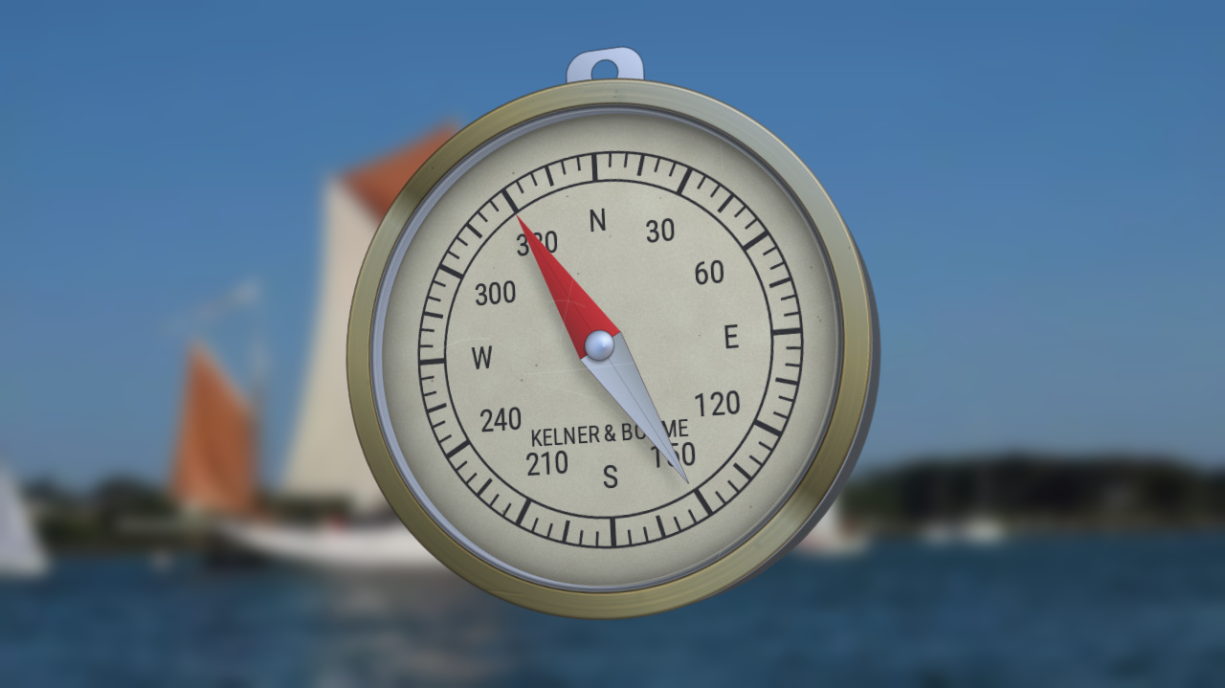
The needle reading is 330°
